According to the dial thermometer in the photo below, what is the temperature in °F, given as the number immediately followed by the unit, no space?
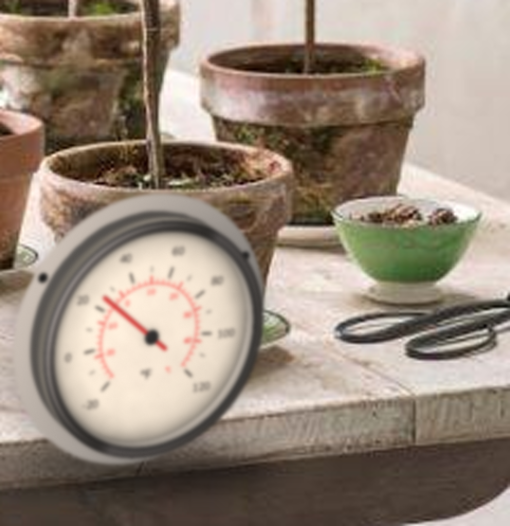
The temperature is 25°F
